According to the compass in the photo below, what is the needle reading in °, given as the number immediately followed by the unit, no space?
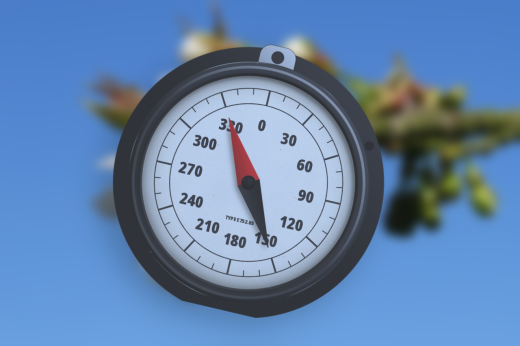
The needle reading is 330°
